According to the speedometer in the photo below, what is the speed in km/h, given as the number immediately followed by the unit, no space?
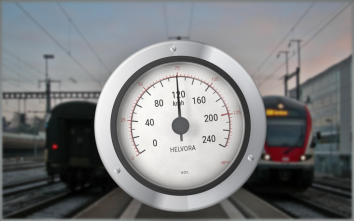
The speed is 120km/h
